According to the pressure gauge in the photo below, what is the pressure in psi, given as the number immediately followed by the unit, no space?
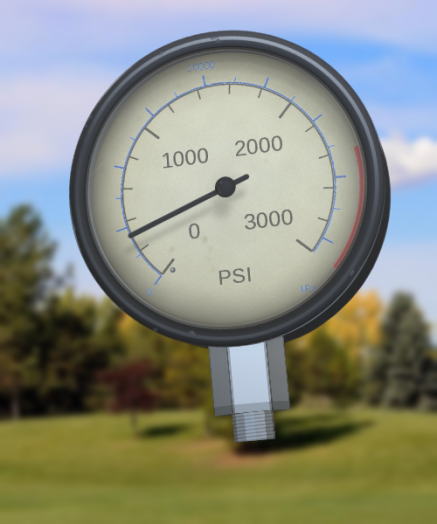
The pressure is 300psi
